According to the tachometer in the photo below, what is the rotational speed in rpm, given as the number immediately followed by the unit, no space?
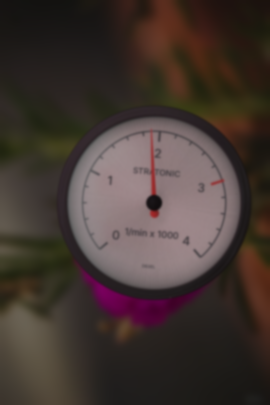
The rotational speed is 1900rpm
